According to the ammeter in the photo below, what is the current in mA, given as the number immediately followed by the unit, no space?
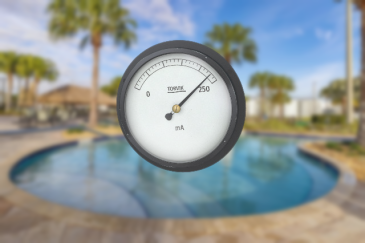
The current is 230mA
